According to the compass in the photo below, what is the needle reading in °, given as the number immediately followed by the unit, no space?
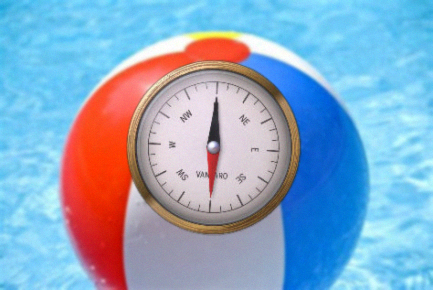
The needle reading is 180°
